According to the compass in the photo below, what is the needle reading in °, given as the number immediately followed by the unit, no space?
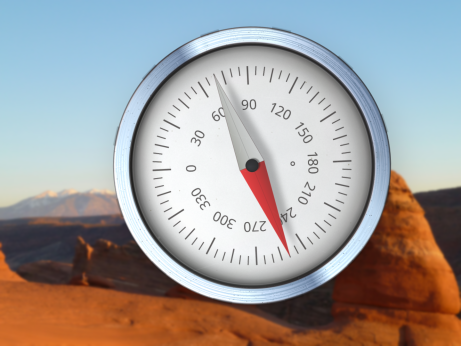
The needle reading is 250°
